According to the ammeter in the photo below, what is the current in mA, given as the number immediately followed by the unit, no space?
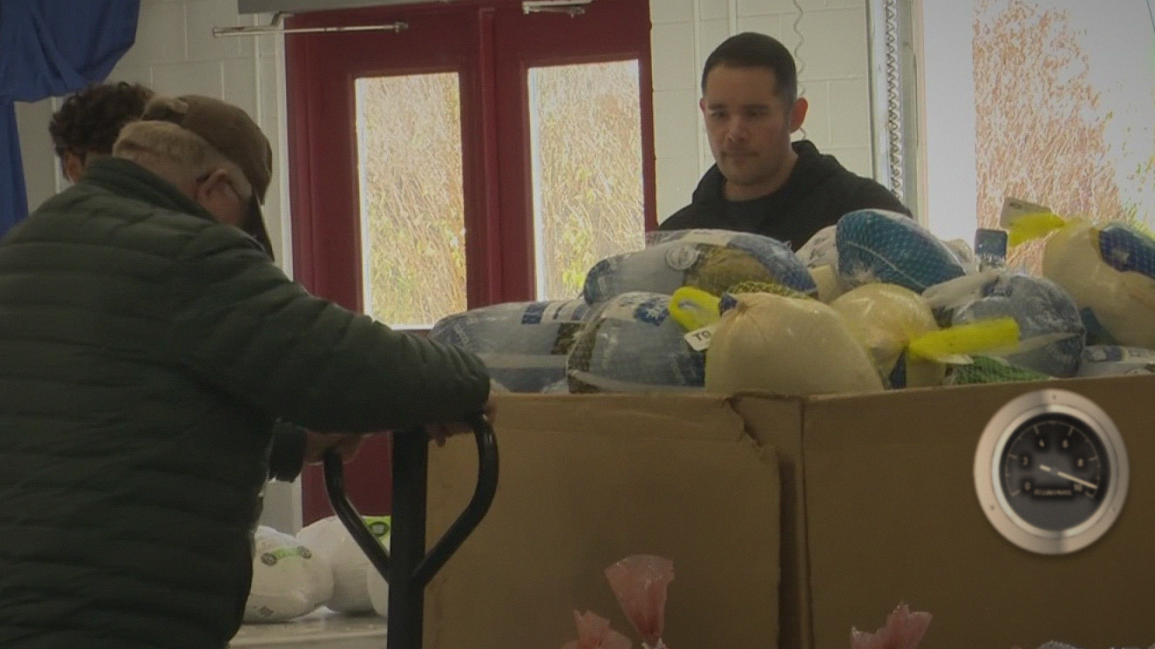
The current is 9.5mA
